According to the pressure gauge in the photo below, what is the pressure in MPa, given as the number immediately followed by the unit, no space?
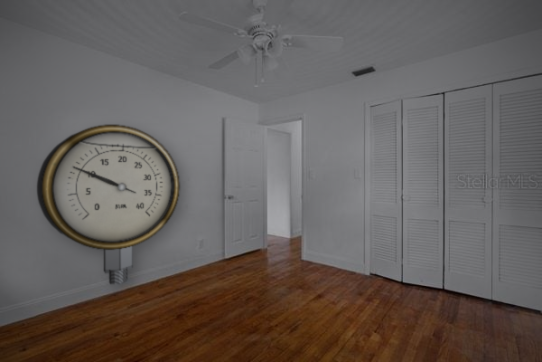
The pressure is 10MPa
